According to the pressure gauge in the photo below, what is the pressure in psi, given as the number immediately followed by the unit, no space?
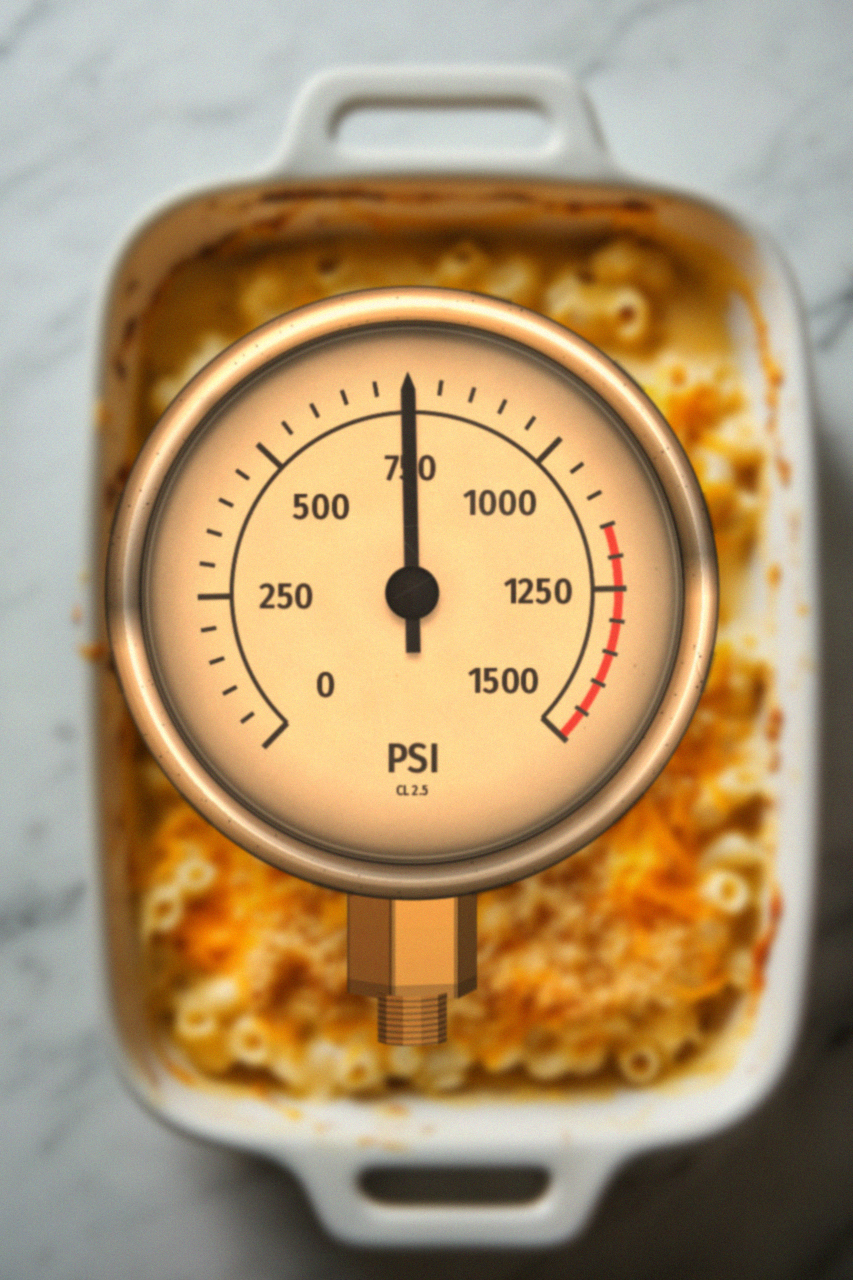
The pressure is 750psi
